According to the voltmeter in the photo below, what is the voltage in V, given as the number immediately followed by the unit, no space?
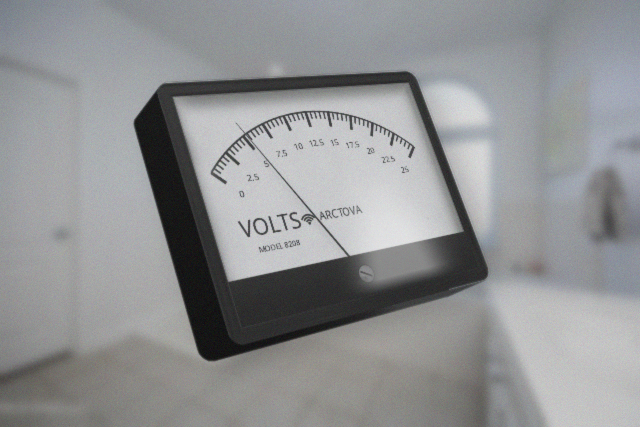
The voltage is 5V
